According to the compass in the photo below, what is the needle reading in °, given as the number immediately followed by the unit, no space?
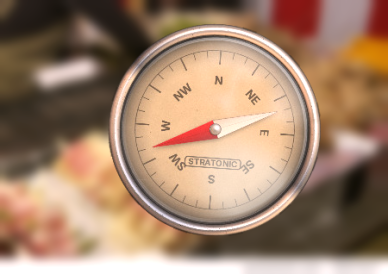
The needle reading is 250°
